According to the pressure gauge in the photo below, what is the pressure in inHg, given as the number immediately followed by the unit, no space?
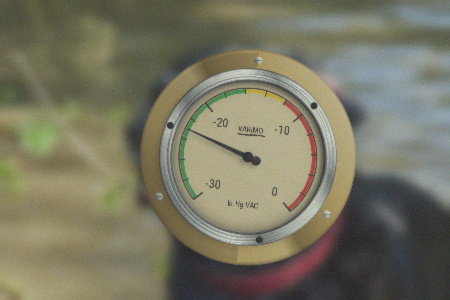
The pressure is -23inHg
